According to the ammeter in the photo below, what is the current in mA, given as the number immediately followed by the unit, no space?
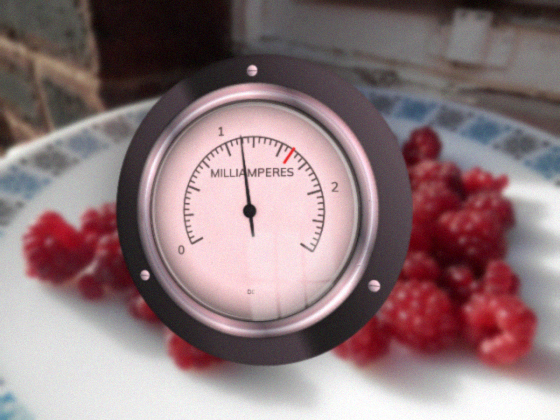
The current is 1.15mA
